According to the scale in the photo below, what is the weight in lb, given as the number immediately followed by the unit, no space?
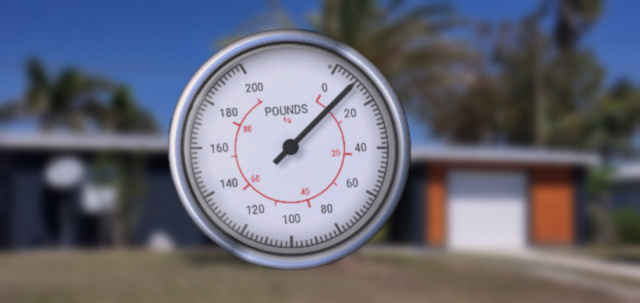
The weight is 10lb
